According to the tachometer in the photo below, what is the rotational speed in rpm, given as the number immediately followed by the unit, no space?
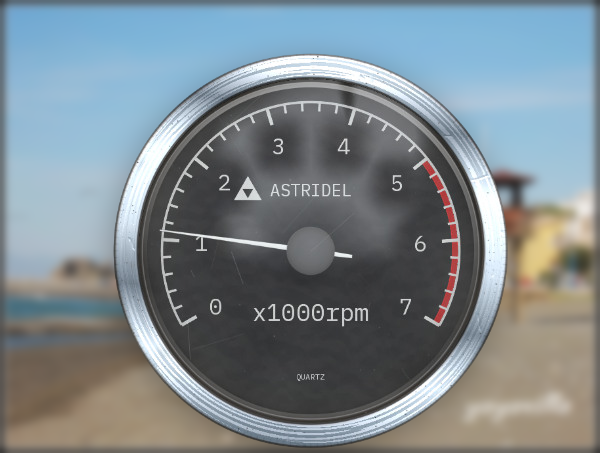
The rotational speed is 1100rpm
